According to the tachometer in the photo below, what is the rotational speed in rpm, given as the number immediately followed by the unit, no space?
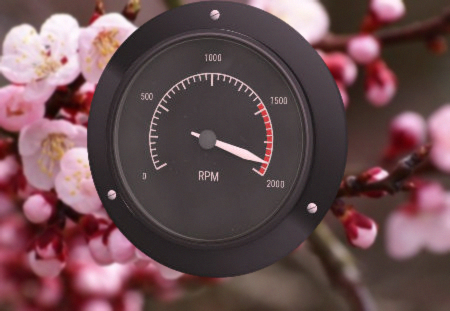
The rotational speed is 1900rpm
